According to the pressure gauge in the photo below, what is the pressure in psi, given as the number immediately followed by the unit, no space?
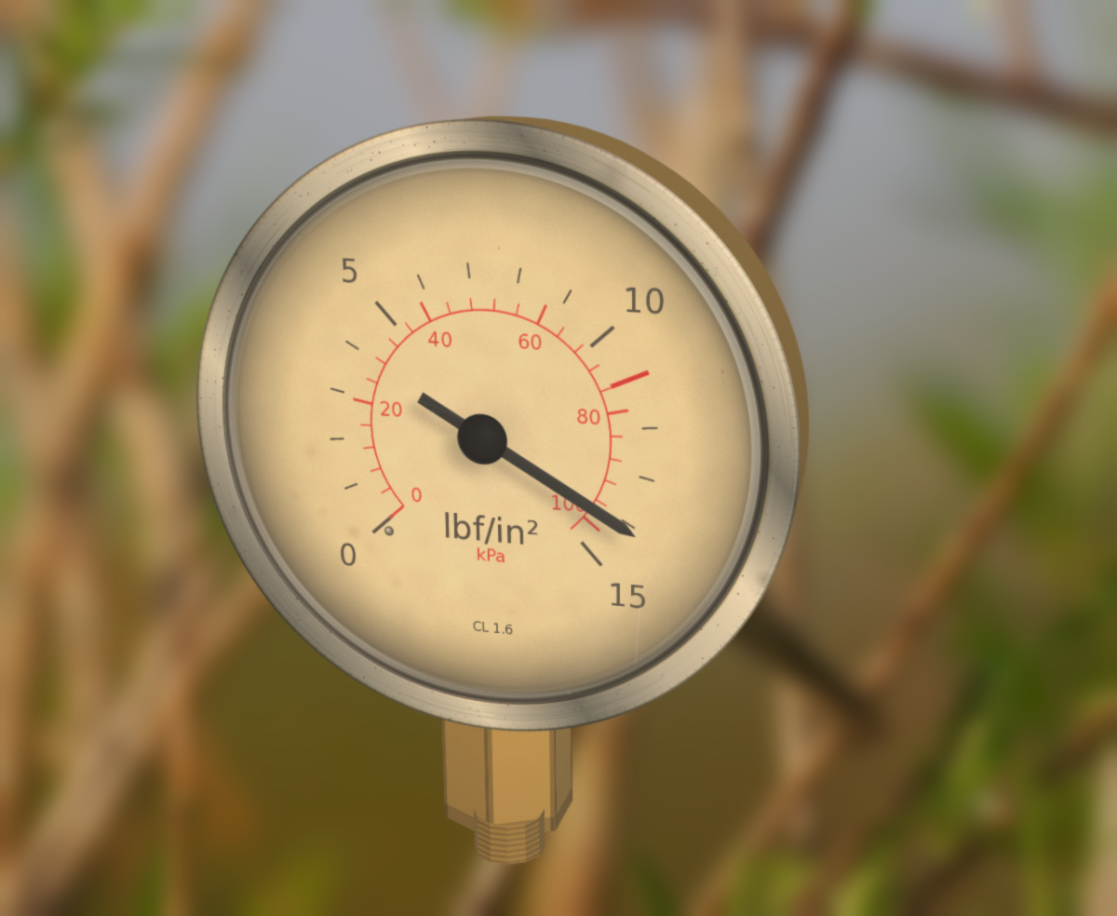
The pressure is 14psi
